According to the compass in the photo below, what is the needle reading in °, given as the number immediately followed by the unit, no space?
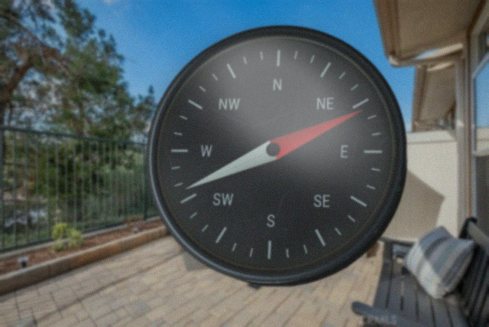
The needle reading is 65°
